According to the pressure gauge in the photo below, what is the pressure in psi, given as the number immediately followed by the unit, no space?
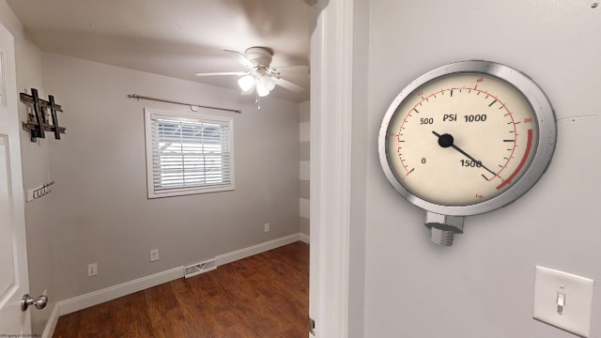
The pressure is 1450psi
